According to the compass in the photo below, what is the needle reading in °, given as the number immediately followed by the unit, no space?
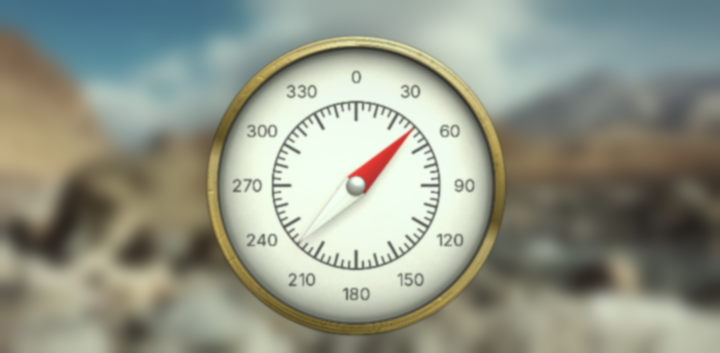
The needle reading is 45°
